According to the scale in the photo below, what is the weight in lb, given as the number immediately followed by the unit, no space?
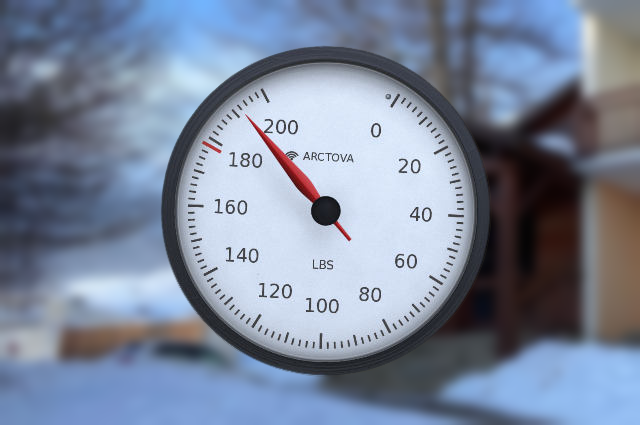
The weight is 192lb
